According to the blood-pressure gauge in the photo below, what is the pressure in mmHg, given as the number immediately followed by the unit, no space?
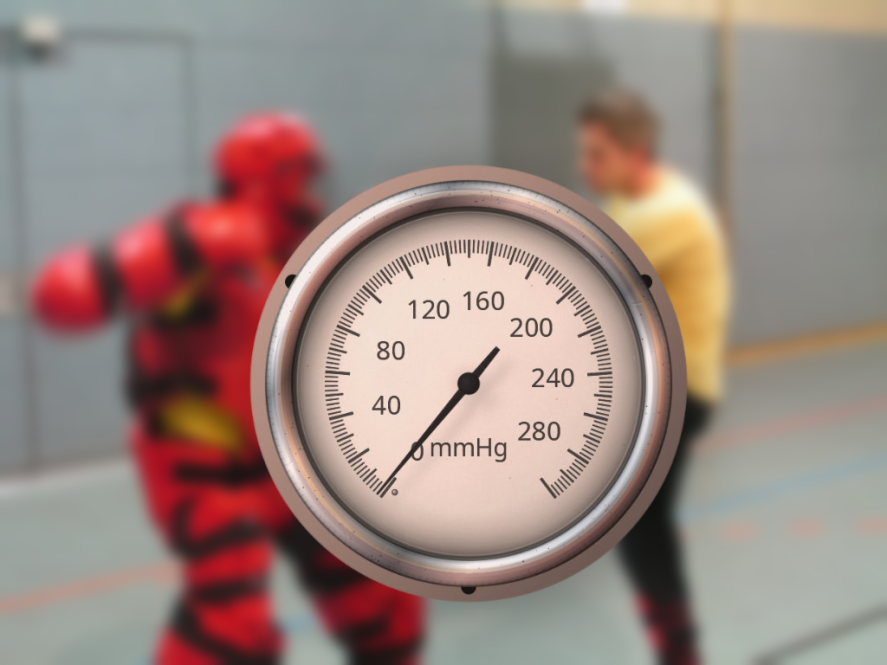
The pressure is 2mmHg
